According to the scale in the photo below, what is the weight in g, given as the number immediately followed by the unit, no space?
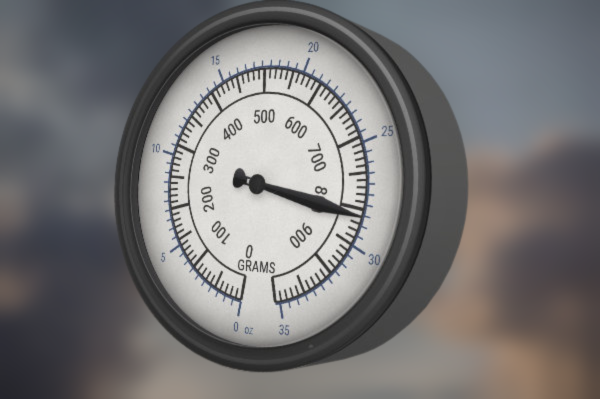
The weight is 810g
